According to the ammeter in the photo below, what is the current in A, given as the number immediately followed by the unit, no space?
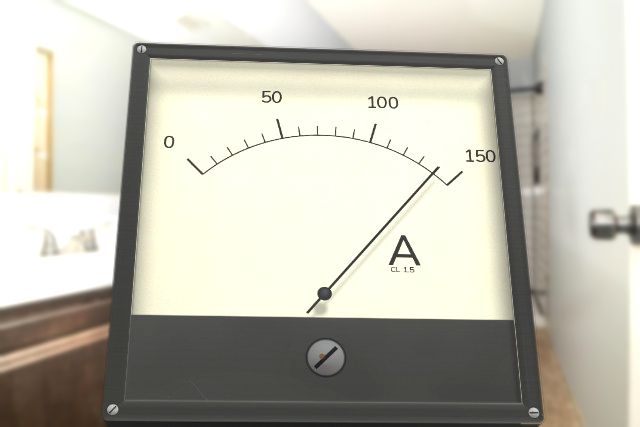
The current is 140A
